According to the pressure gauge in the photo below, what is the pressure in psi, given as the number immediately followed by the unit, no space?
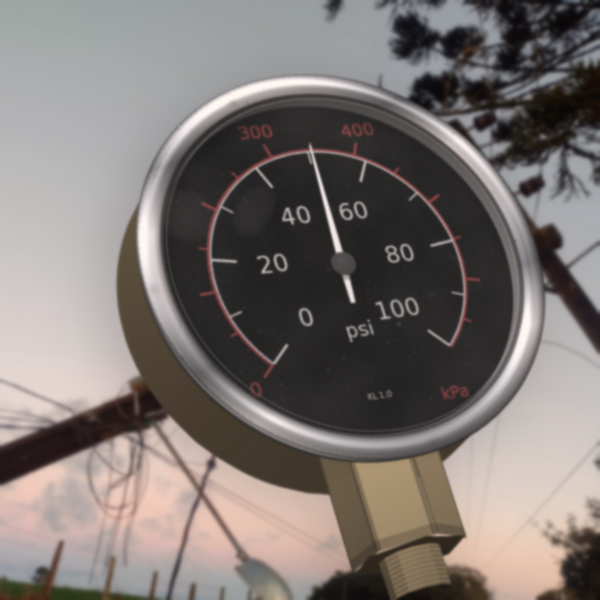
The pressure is 50psi
